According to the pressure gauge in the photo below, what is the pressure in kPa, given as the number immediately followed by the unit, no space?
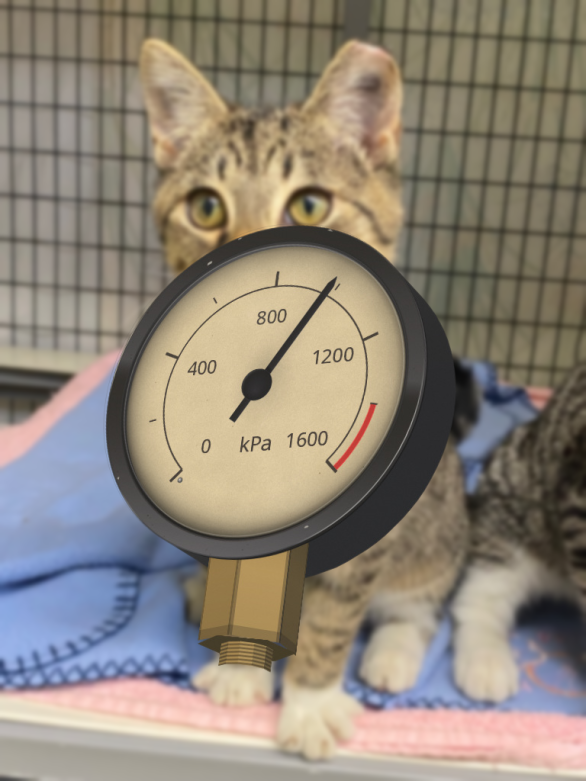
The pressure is 1000kPa
